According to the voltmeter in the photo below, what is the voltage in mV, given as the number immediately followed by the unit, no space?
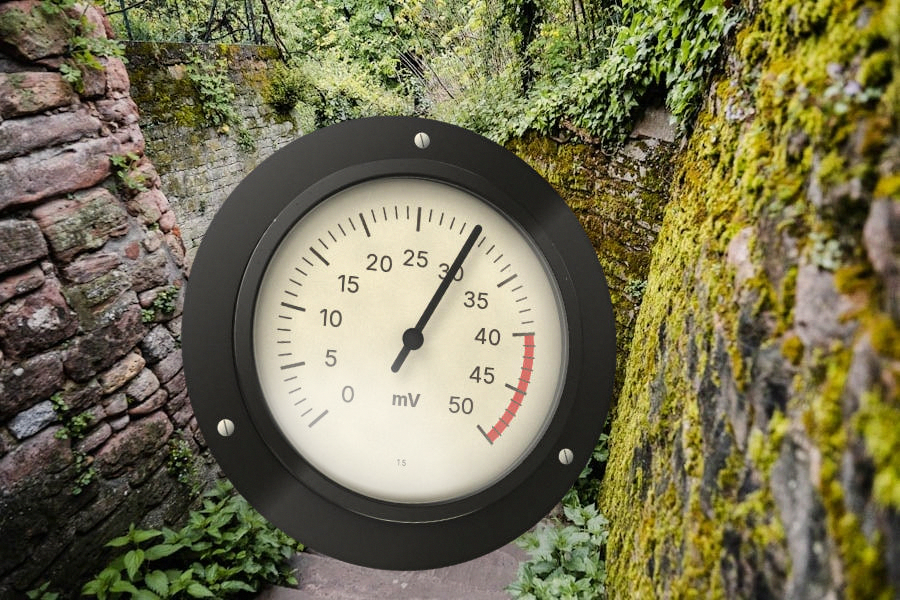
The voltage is 30mV
